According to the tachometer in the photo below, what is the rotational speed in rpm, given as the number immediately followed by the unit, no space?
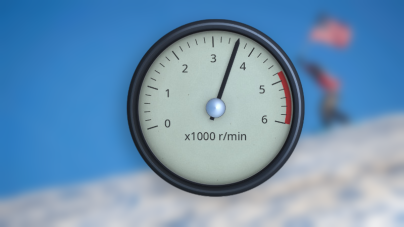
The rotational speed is 3600rpm
